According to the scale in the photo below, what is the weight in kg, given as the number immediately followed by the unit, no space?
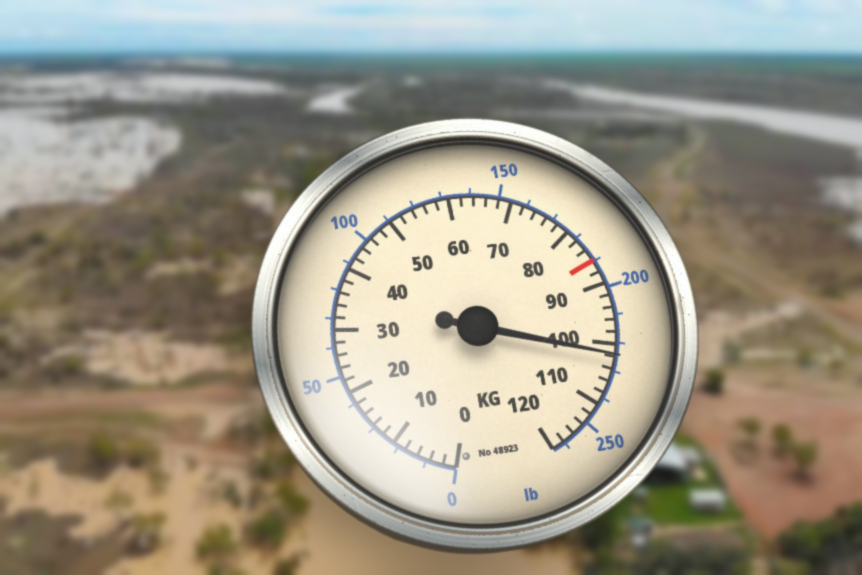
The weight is 102kg
